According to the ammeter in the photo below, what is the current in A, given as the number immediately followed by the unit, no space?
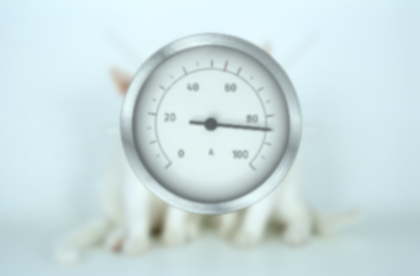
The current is 85A
